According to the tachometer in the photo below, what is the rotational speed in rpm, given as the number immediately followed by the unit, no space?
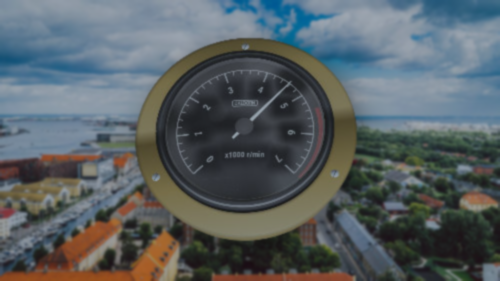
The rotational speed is 4600rpm
